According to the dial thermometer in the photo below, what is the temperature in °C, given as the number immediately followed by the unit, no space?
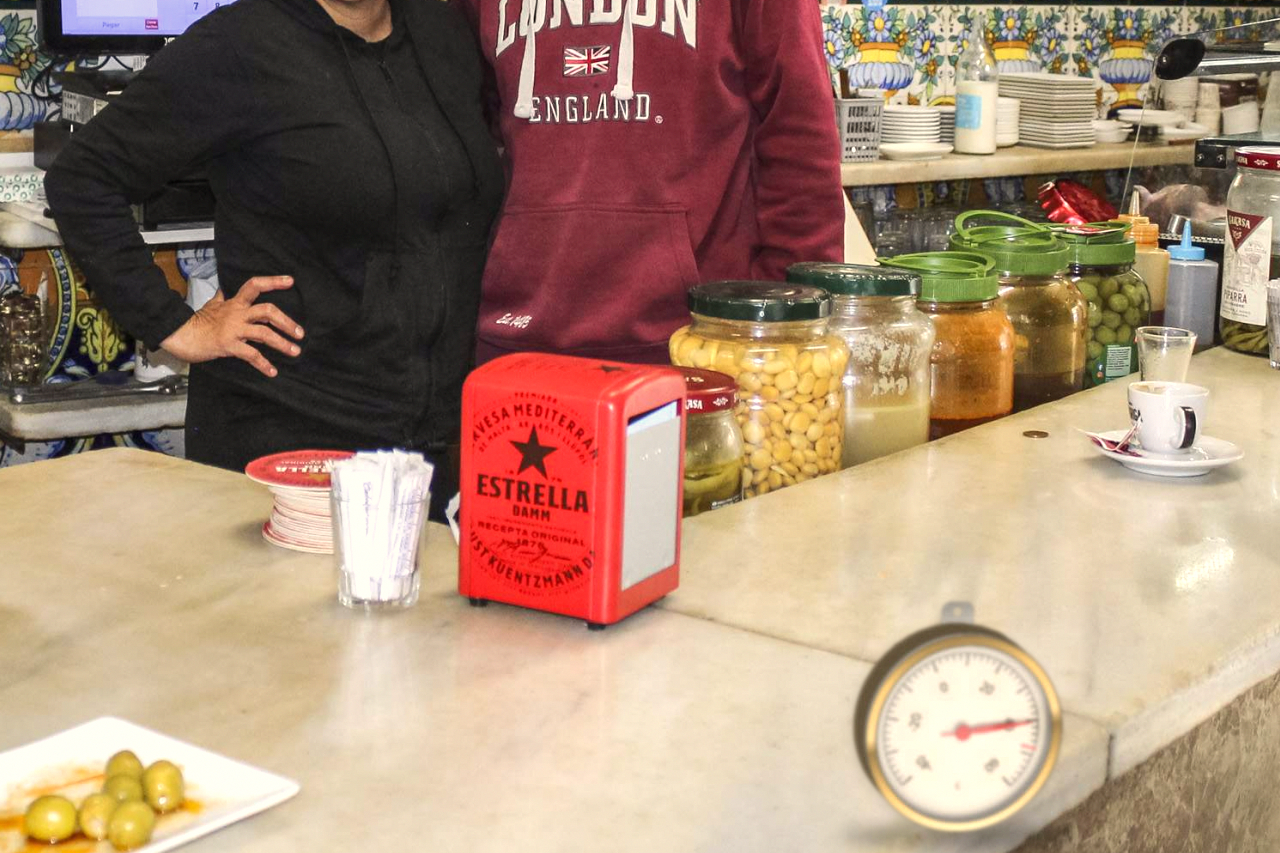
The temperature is 40°C
